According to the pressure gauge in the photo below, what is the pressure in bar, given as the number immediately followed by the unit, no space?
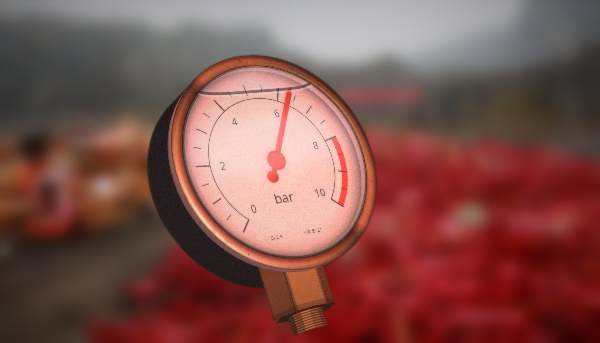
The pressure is 6.25bar
